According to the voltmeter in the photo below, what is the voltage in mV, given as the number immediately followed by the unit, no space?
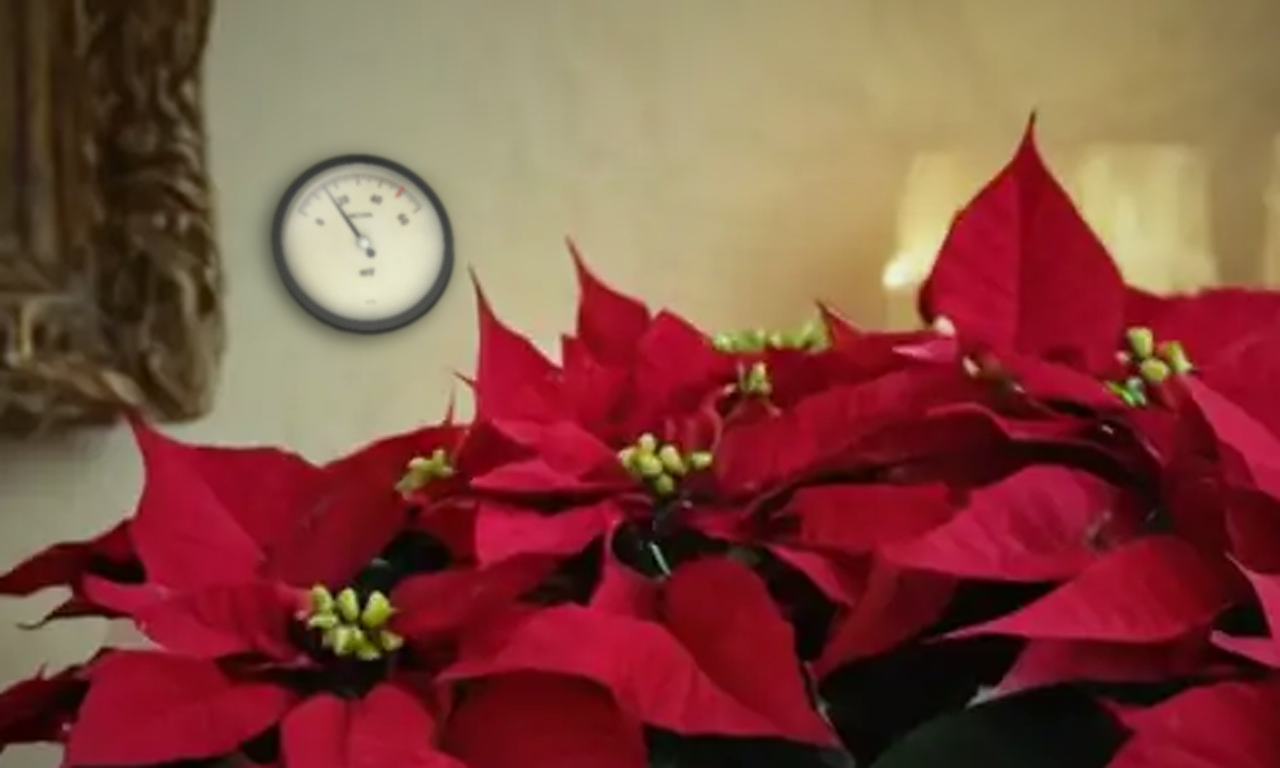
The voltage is 15mV
